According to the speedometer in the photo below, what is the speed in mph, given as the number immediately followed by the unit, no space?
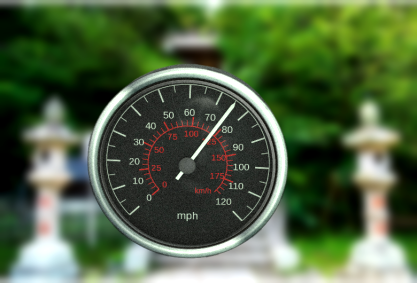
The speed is 75mph
